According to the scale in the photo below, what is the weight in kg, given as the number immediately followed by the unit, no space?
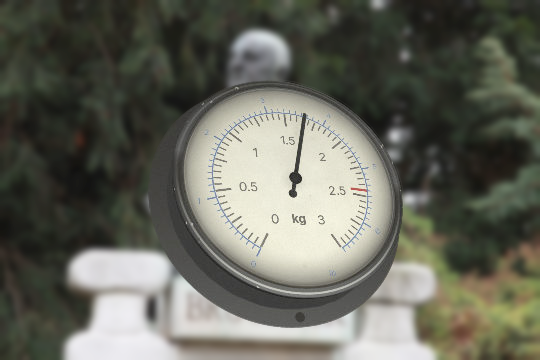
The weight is 1.65kg
